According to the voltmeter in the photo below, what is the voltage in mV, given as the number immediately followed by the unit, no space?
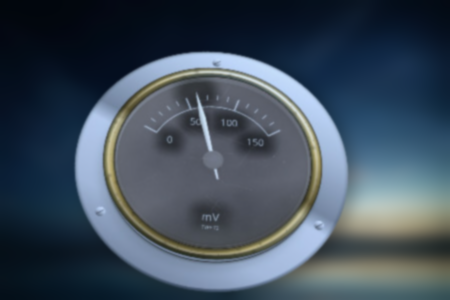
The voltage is 60mV
